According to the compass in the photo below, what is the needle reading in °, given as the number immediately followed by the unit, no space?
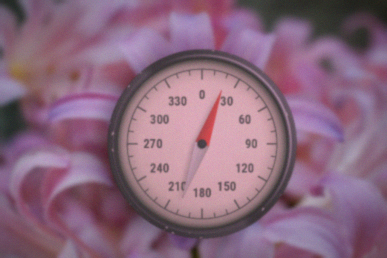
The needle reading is 20°
